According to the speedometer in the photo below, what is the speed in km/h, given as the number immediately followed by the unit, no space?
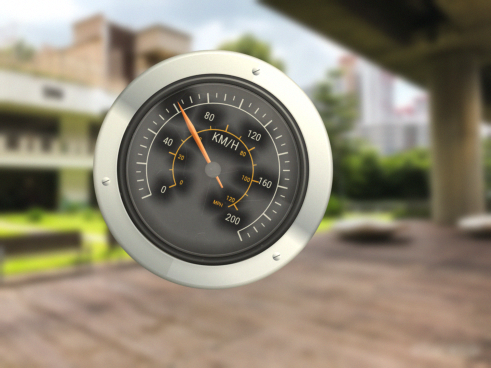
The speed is 62.5km/h
